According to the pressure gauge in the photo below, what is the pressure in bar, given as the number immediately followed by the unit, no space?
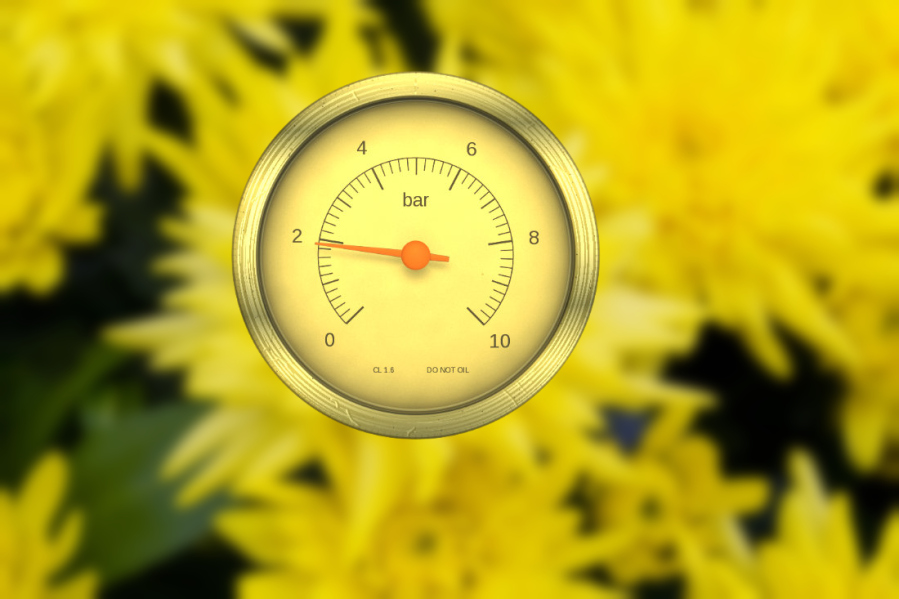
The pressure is 1.9bar
